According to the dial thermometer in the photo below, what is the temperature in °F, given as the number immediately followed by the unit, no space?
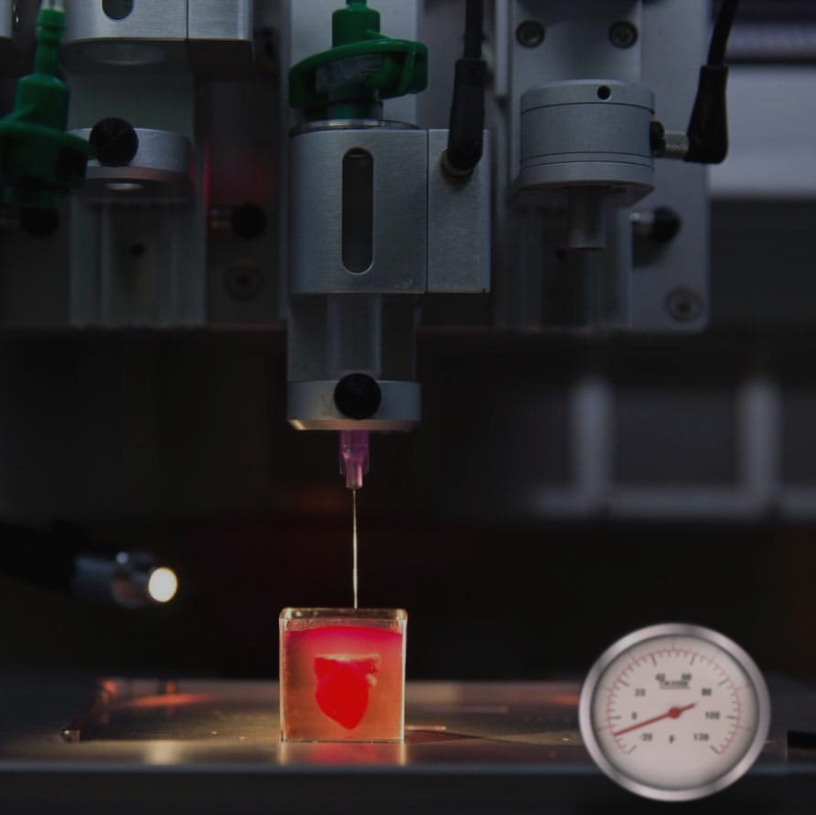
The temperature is -8°F
